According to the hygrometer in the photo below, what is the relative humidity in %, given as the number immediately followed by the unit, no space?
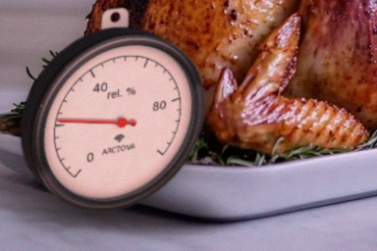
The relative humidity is 22%
